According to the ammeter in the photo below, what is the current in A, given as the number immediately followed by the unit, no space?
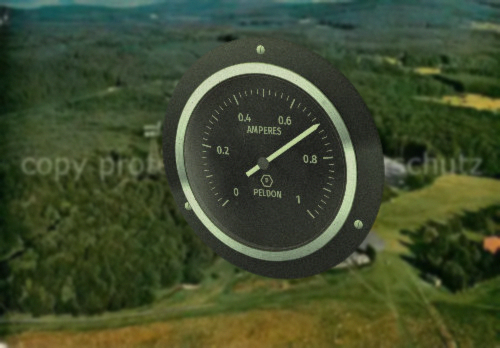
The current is 0.7A
